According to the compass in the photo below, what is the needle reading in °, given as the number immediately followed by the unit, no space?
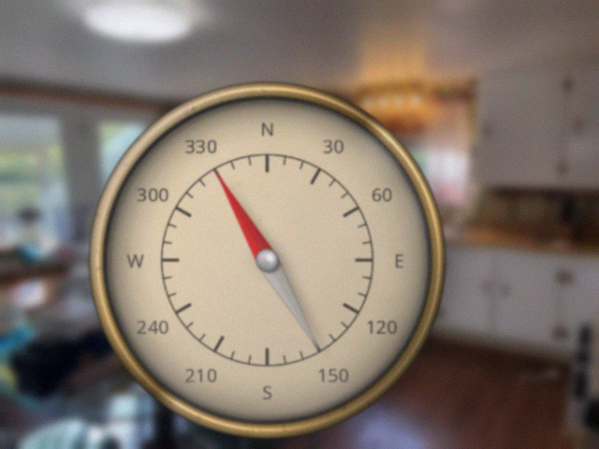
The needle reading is 330°
